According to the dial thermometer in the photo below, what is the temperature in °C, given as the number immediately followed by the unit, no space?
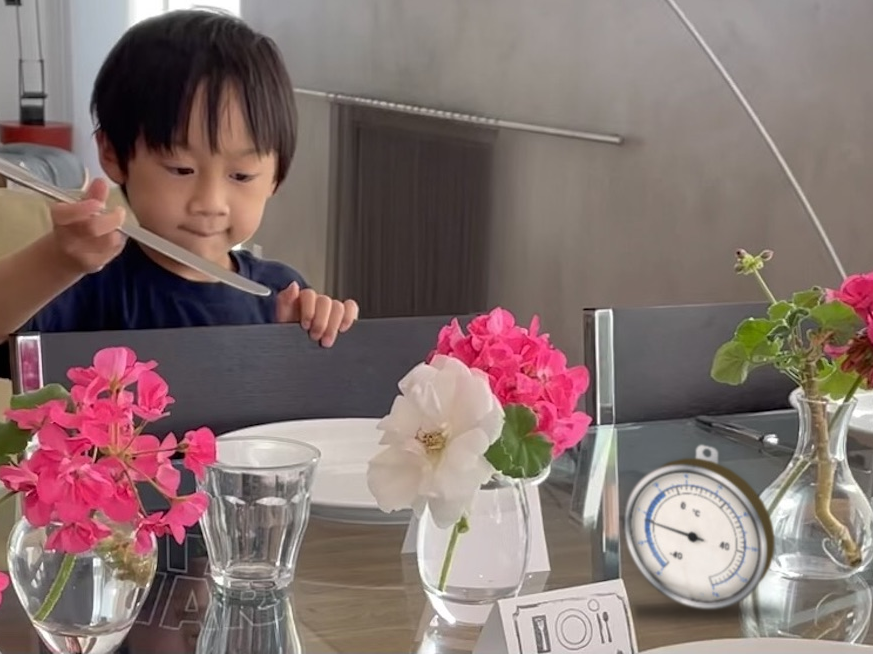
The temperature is -20°C
